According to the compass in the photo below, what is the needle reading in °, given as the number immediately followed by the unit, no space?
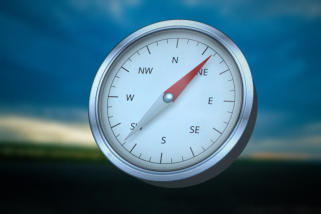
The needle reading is 40°
